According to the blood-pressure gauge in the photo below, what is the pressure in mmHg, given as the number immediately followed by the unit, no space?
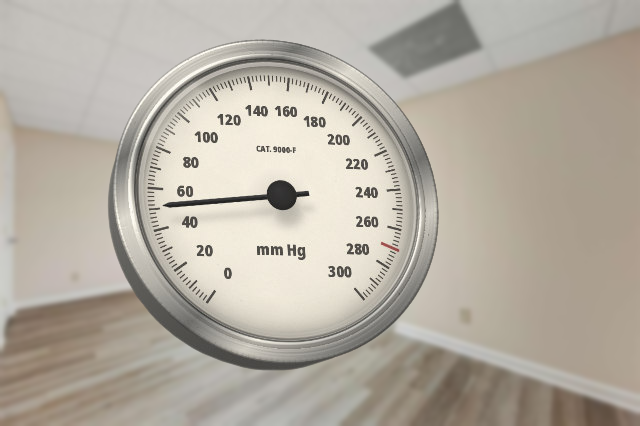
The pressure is 50mmHg
